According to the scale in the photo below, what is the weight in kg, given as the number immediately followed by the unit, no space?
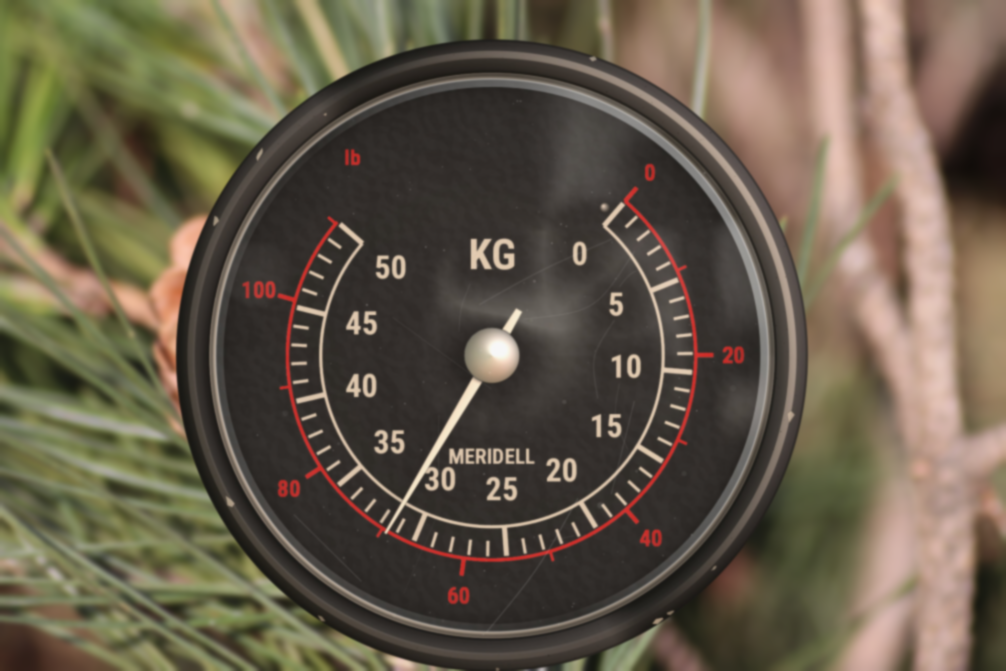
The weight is 31.5kg
